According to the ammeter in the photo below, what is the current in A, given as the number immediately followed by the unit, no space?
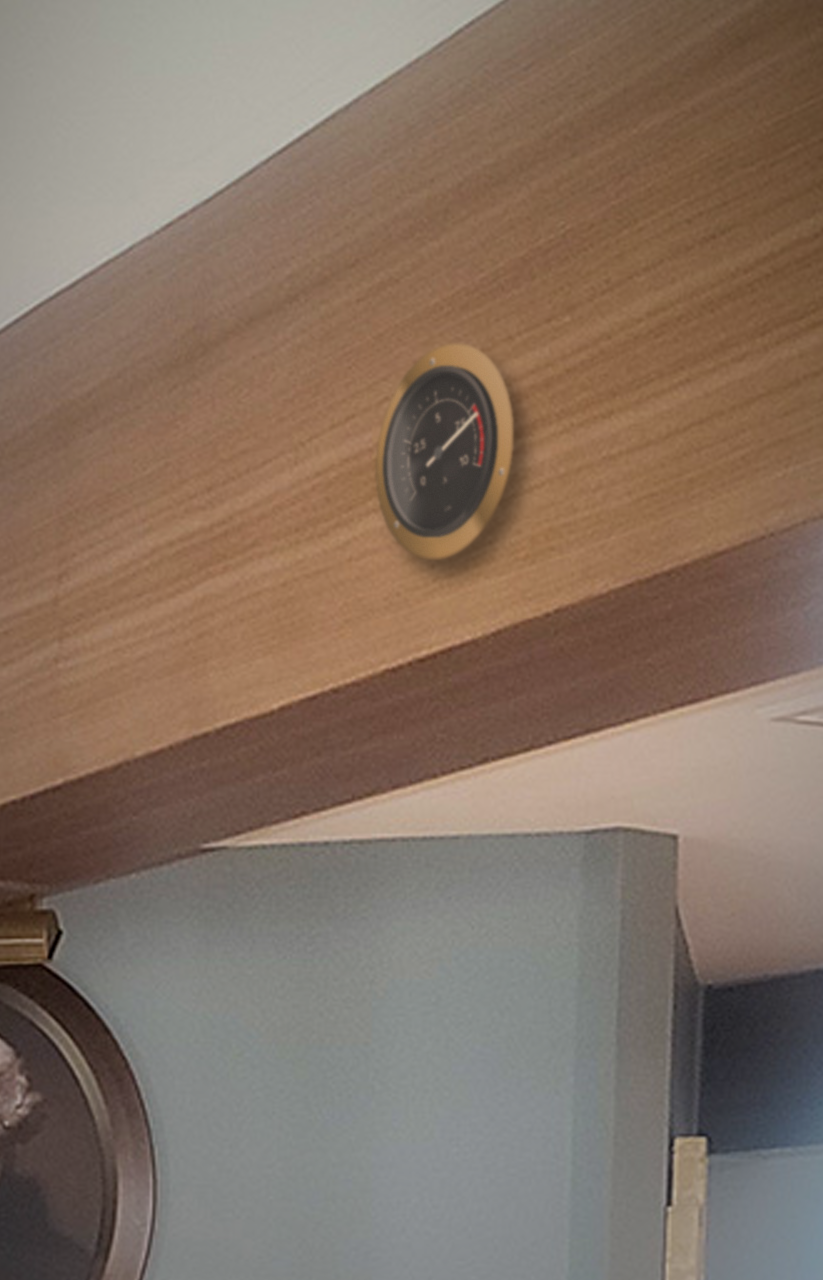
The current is 8A
